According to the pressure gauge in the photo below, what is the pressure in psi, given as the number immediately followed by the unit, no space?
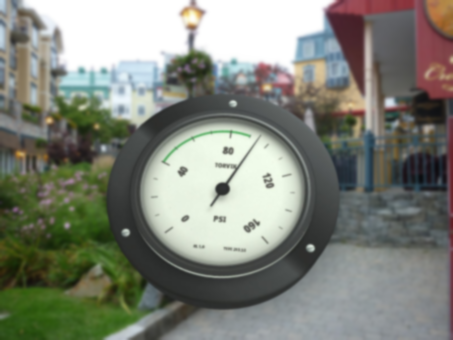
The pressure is 95psi
